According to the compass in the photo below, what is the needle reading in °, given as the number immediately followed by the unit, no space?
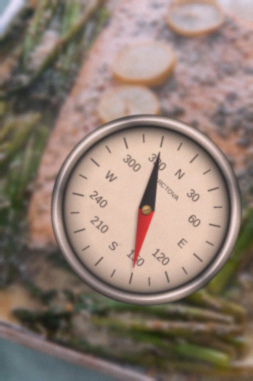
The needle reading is 150°
